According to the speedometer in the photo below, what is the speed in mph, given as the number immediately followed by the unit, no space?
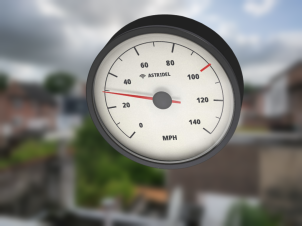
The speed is 30mph
